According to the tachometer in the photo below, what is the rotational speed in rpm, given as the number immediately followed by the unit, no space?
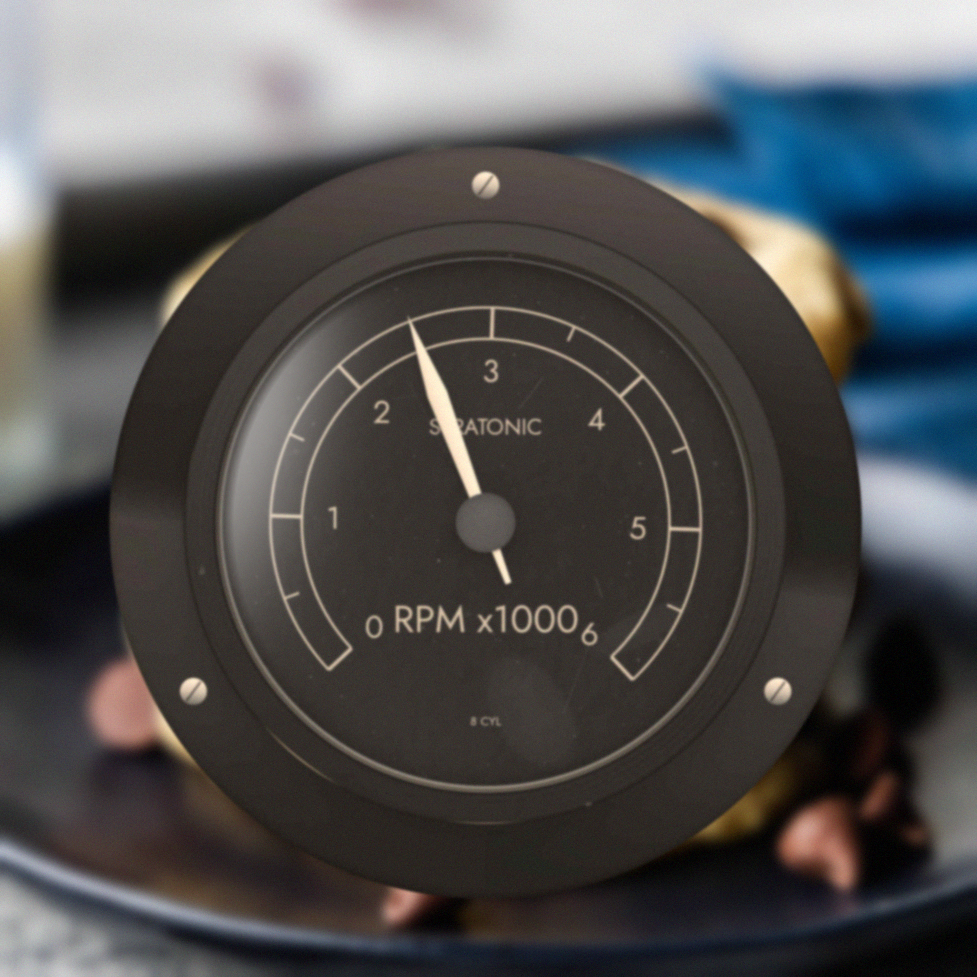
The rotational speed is 2500rpm
